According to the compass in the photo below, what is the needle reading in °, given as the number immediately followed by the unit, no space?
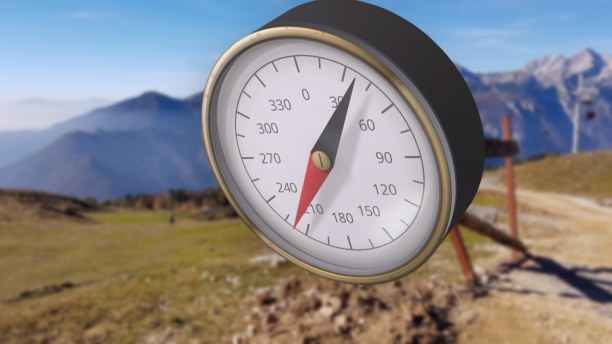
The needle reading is 217.5°
